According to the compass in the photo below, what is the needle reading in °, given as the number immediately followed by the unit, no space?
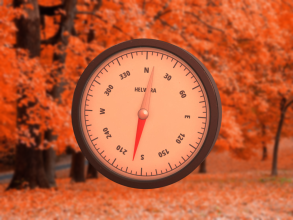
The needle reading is 190°
